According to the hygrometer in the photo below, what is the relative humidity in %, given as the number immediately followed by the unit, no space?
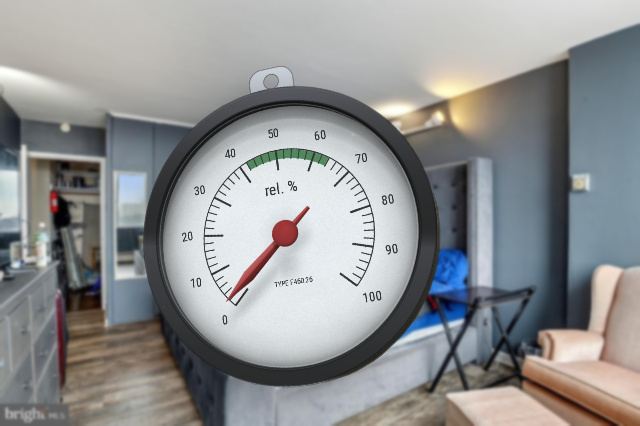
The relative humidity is 2%
